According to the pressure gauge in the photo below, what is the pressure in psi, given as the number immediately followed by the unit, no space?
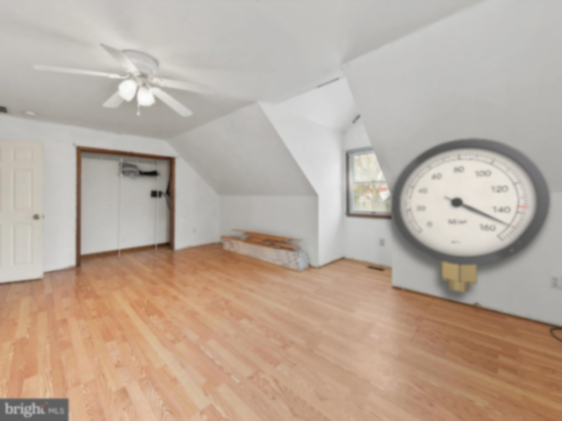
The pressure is 150psi
